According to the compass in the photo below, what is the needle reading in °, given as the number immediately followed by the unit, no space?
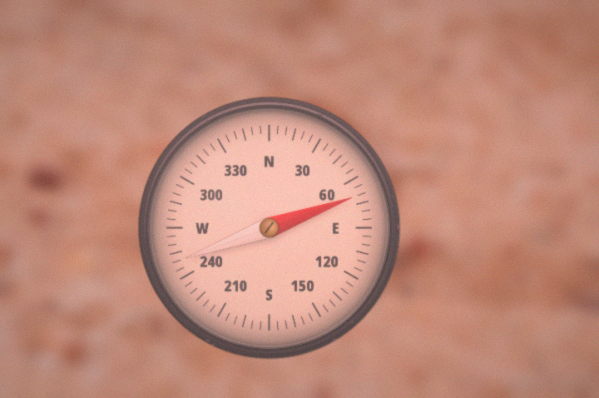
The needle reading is 70°
